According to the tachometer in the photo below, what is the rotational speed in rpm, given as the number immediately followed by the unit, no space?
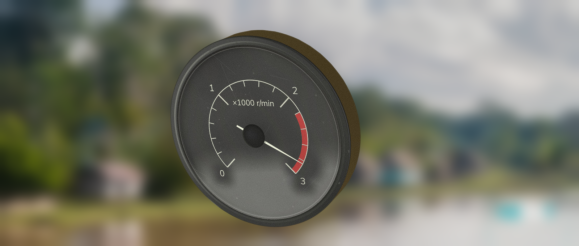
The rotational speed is 2800rpm
